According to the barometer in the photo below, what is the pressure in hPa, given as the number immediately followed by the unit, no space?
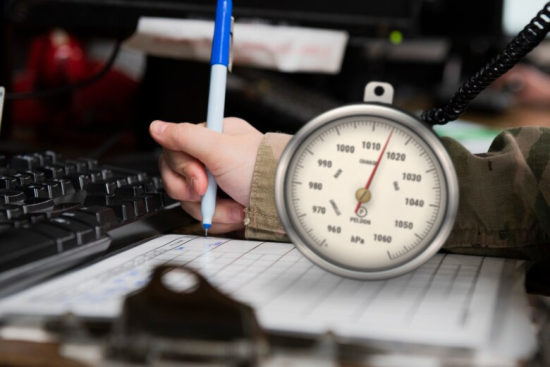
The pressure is 1015hPa
